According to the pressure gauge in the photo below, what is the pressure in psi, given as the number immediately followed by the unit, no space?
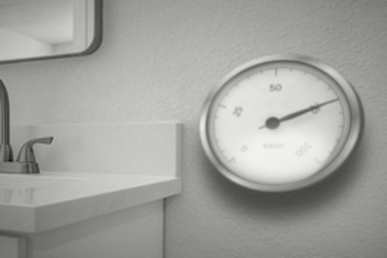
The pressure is 75psi
